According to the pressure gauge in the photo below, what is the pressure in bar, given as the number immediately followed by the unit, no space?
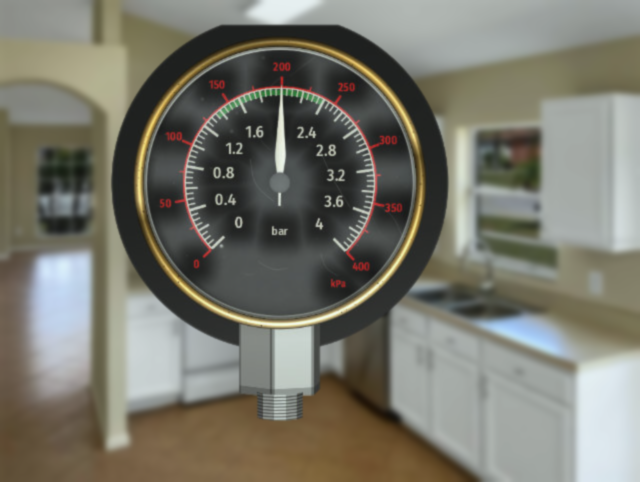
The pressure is 2bar
